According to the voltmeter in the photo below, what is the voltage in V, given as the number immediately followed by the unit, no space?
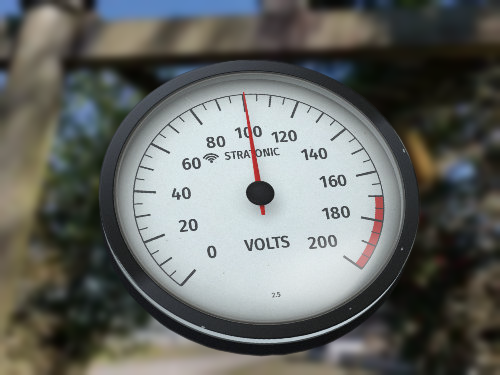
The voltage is 100V
